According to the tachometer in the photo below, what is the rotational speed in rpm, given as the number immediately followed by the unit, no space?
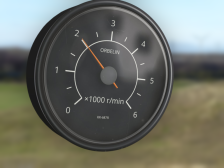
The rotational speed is 2000rpm
